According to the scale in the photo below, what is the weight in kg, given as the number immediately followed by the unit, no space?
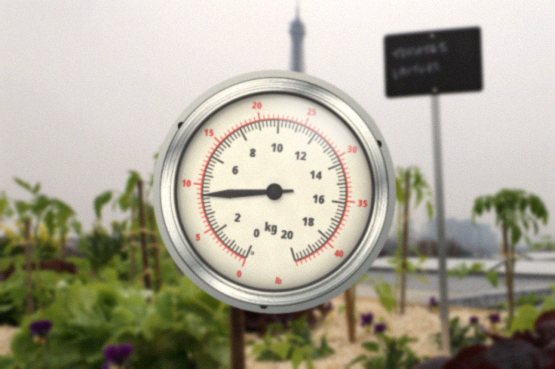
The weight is 4kg
